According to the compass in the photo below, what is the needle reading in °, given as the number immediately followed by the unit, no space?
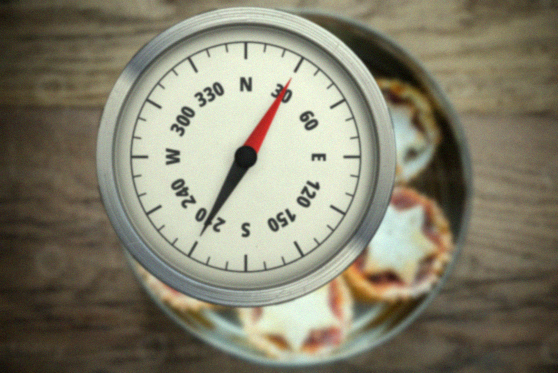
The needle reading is 30°
